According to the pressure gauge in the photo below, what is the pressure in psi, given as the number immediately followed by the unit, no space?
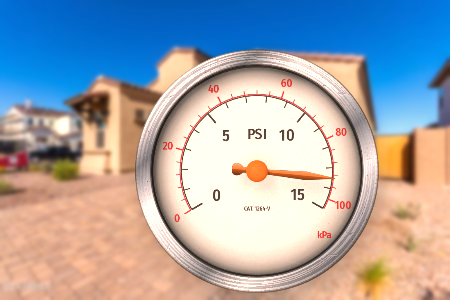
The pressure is 13.5psi
